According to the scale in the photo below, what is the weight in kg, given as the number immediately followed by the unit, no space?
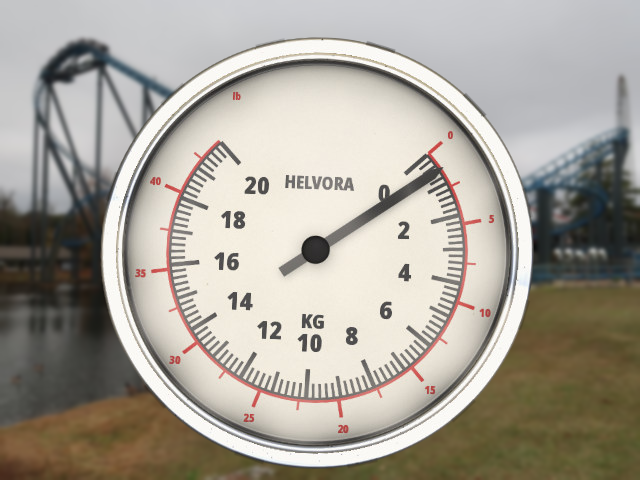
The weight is 0.6kg
